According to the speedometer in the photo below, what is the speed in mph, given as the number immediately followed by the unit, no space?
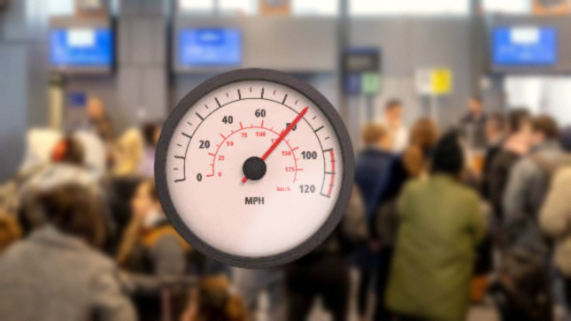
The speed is 80mph
